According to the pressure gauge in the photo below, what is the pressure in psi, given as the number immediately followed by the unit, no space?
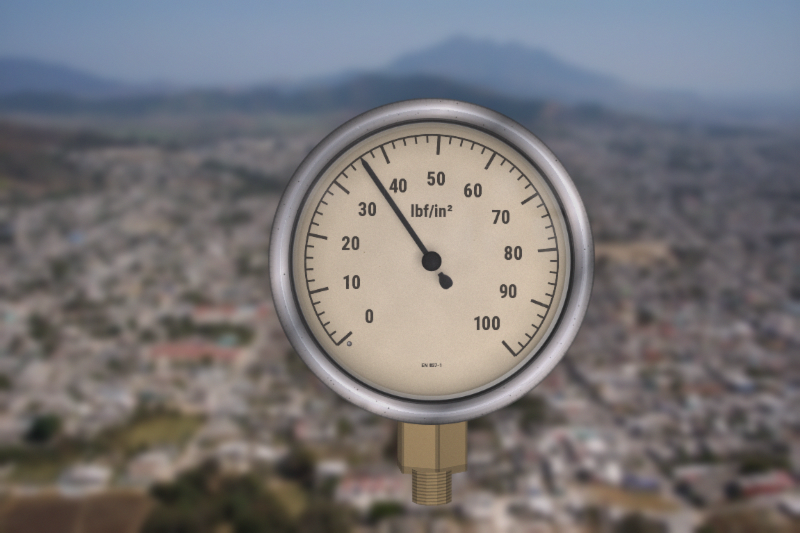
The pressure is 36psi
